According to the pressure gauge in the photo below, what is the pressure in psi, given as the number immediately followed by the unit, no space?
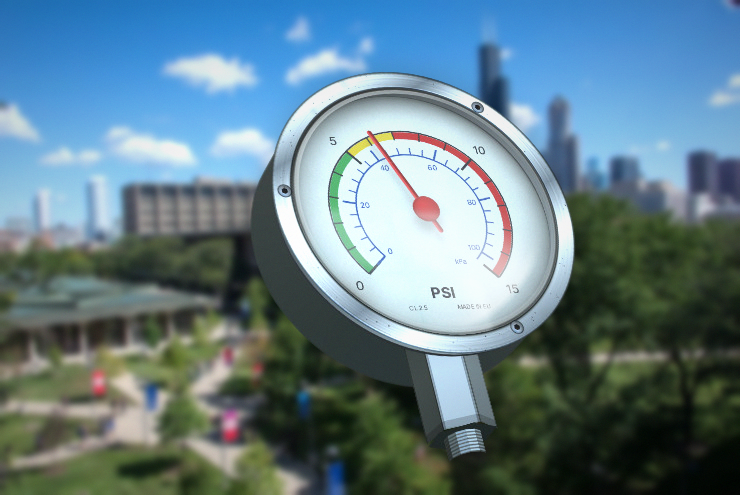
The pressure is 6psi
